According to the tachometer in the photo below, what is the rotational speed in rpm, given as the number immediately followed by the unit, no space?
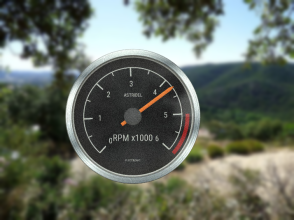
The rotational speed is 4250rpm
